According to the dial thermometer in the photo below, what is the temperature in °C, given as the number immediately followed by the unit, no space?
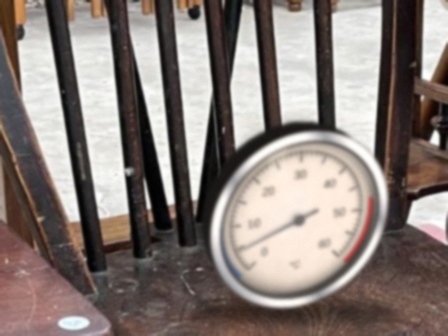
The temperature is 5°C
